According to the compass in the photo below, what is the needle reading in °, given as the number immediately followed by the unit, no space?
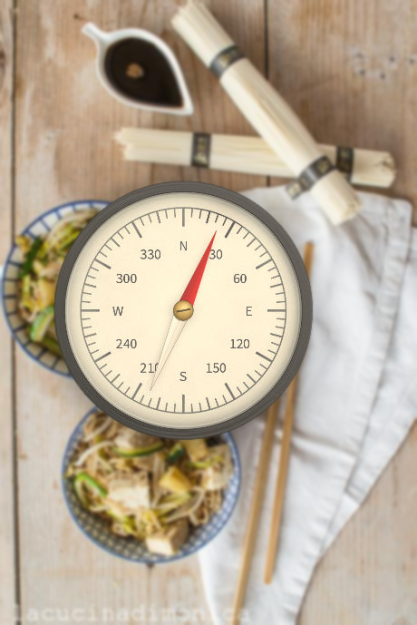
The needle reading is 22.5°
